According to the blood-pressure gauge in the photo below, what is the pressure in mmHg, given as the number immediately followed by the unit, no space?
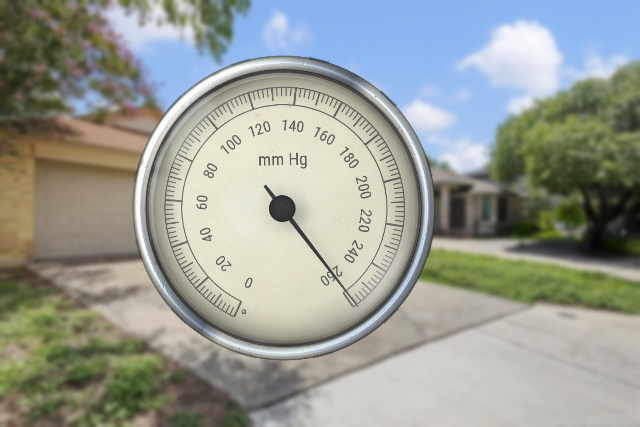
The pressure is 258mmHg
